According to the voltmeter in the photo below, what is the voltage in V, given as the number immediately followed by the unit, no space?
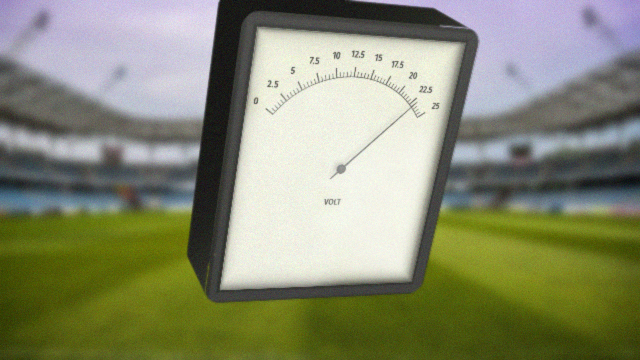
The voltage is 22.5V
